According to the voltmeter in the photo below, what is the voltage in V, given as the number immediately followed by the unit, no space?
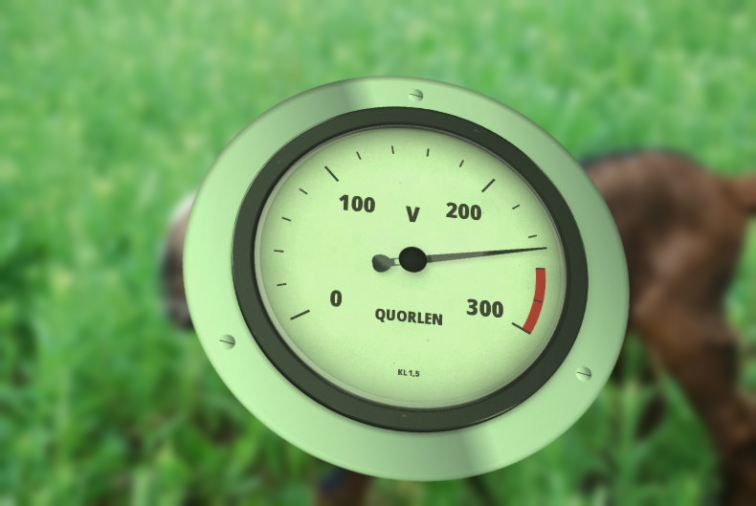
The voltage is 250V
